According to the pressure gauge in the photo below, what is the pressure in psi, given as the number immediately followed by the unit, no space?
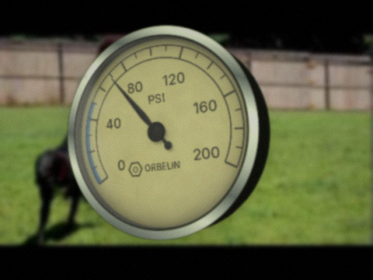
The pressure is 70psi
